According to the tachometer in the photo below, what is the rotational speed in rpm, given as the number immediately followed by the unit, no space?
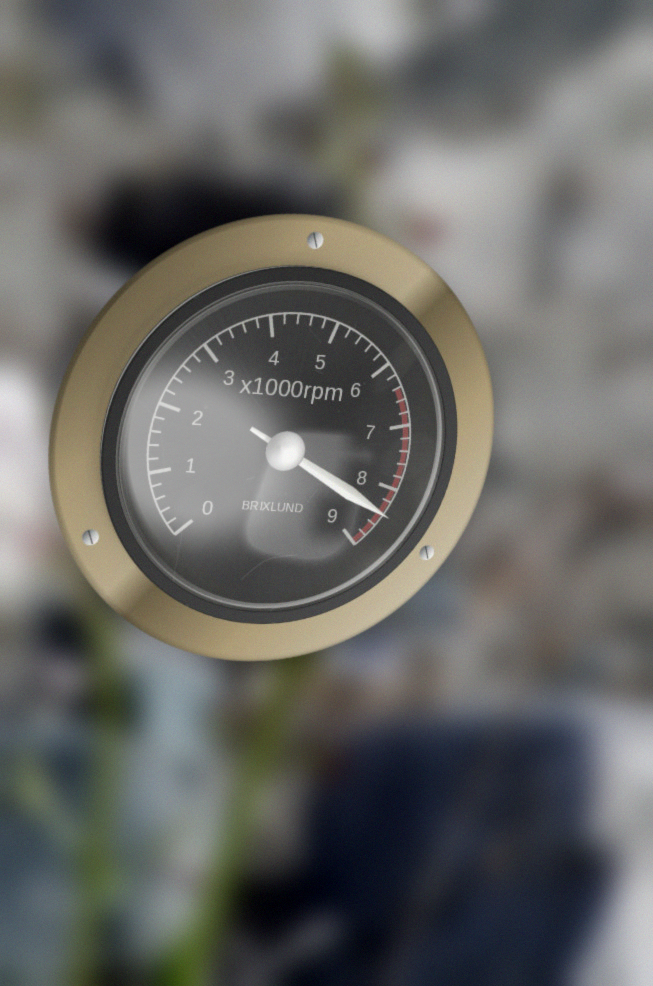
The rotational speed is 8400rpm
